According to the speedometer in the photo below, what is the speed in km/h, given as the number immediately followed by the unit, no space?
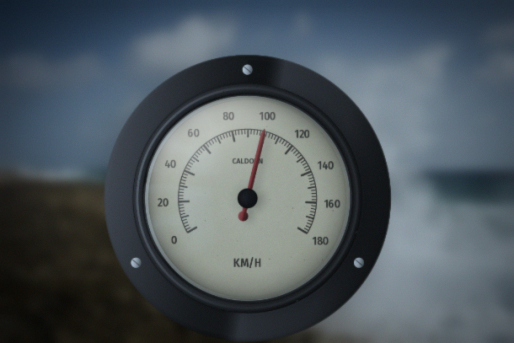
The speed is 100km/h
